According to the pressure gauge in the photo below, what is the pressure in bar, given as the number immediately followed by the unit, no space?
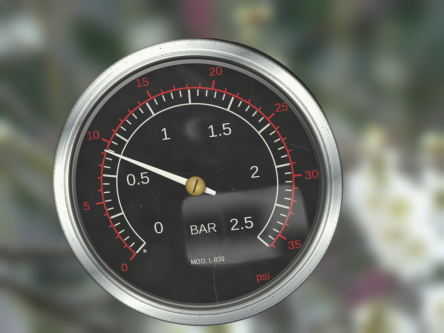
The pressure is 0.65bar
